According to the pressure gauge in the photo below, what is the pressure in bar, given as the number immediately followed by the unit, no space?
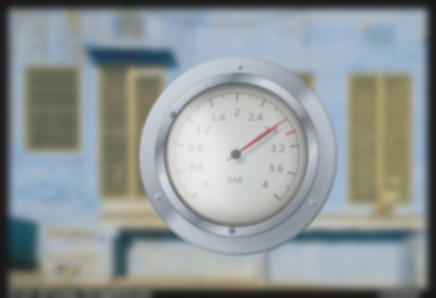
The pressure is 2.8bar
